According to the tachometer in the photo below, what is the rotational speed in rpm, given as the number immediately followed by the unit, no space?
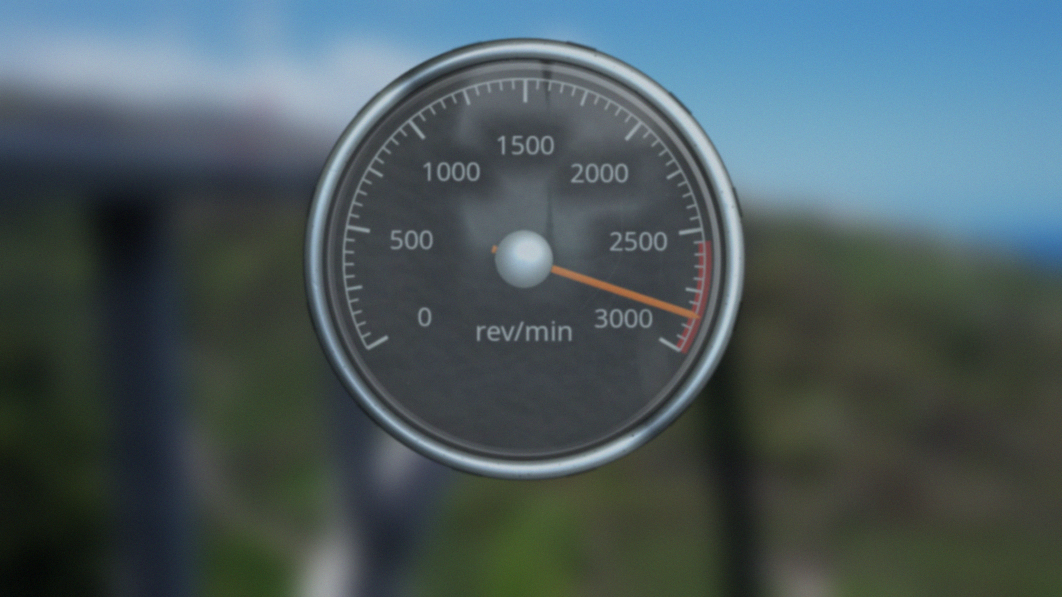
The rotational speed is 2850rpm
